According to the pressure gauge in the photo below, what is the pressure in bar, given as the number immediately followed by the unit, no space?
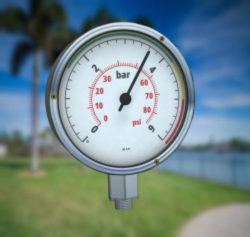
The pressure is 3.6bar
